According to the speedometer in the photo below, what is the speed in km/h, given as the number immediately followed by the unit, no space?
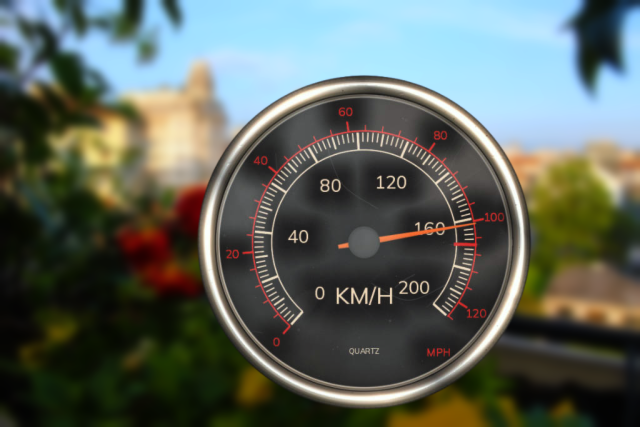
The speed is 162km/h
